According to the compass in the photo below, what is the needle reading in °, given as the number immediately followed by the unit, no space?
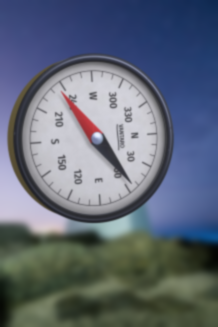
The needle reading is 235°
